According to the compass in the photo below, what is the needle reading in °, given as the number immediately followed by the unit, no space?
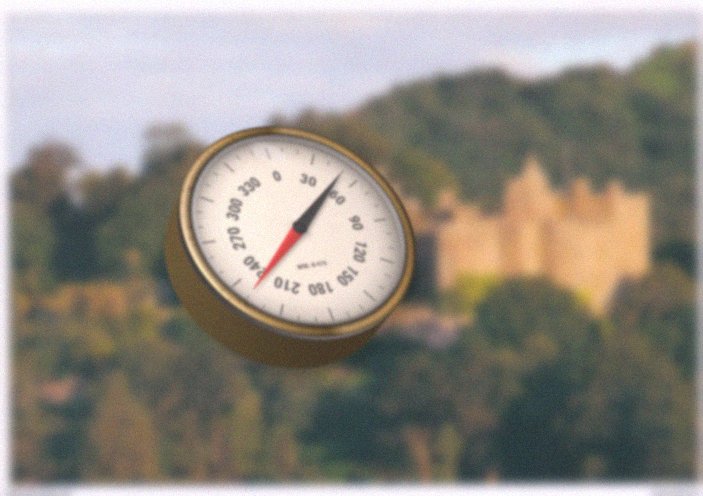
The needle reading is 230°
